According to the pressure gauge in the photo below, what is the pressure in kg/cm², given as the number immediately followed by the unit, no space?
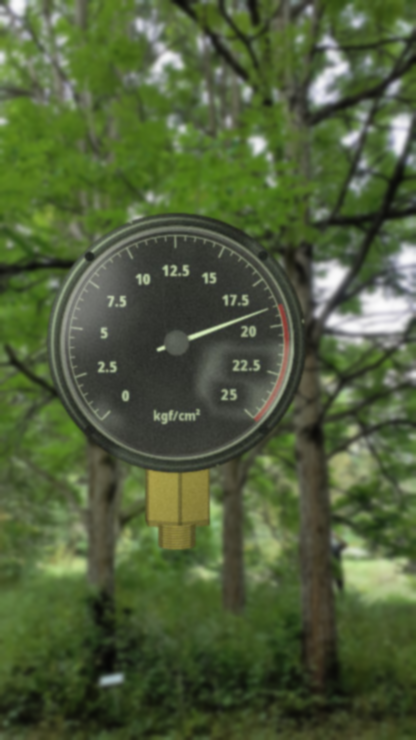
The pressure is 19kg/cm²
